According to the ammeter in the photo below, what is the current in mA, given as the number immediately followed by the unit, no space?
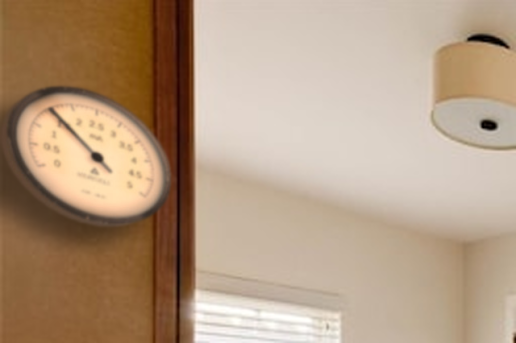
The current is 1.5mA
